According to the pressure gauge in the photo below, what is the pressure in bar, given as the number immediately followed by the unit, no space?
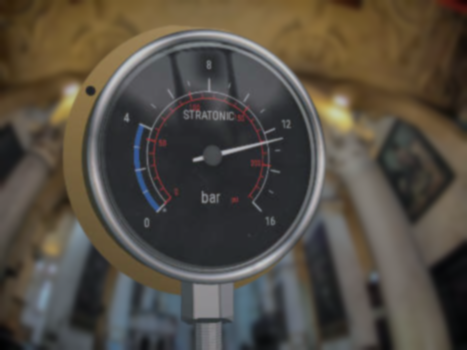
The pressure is 12.5bar
